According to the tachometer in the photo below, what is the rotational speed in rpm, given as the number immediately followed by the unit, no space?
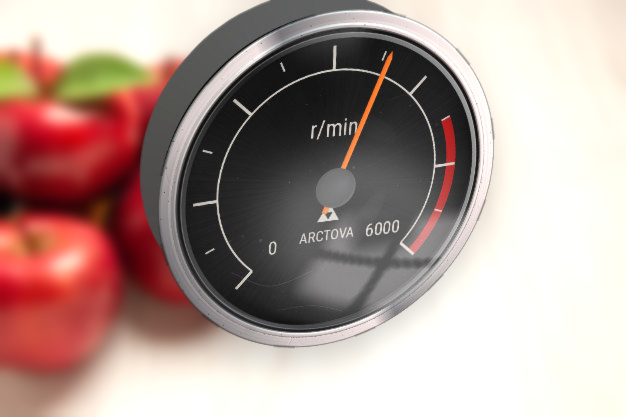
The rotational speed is 3500rpm
